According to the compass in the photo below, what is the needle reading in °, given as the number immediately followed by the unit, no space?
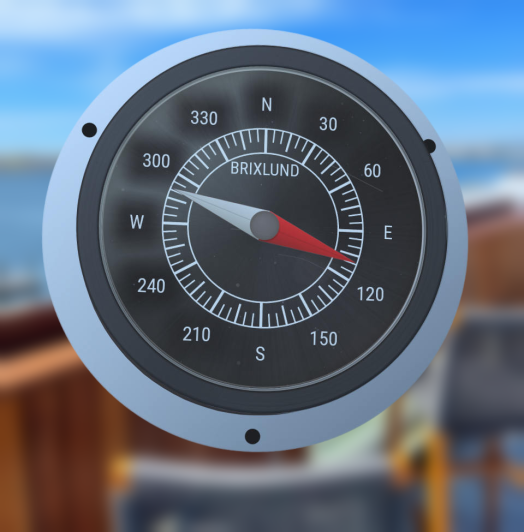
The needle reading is 110°
